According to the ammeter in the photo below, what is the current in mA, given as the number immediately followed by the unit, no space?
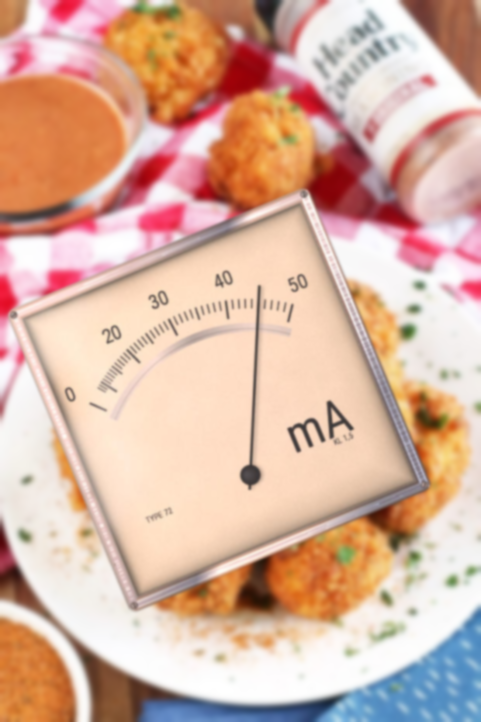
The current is 45mA
